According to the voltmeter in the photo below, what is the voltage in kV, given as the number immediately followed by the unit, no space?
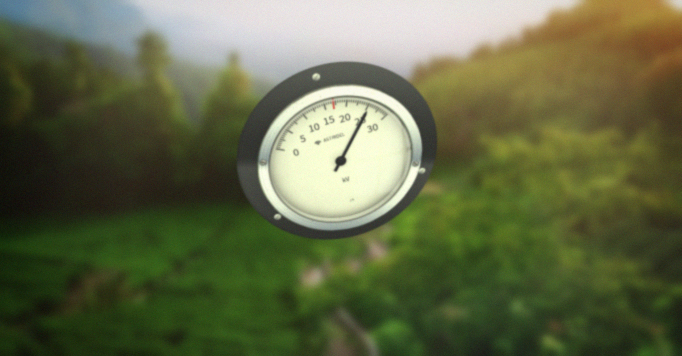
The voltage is 25kV
